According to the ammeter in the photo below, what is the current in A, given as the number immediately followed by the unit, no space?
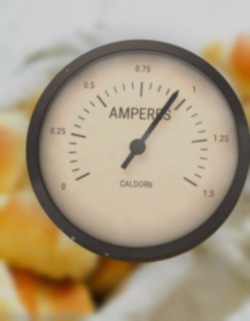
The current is 0.95A
